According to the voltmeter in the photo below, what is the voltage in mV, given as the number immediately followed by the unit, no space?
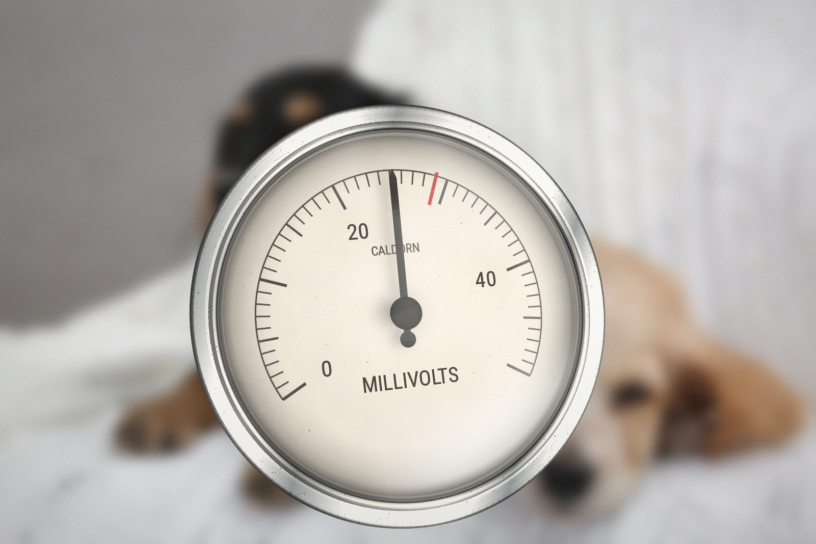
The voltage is 25mV
